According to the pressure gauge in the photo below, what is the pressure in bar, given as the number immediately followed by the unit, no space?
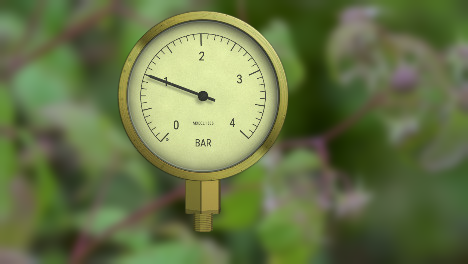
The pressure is 1bar
